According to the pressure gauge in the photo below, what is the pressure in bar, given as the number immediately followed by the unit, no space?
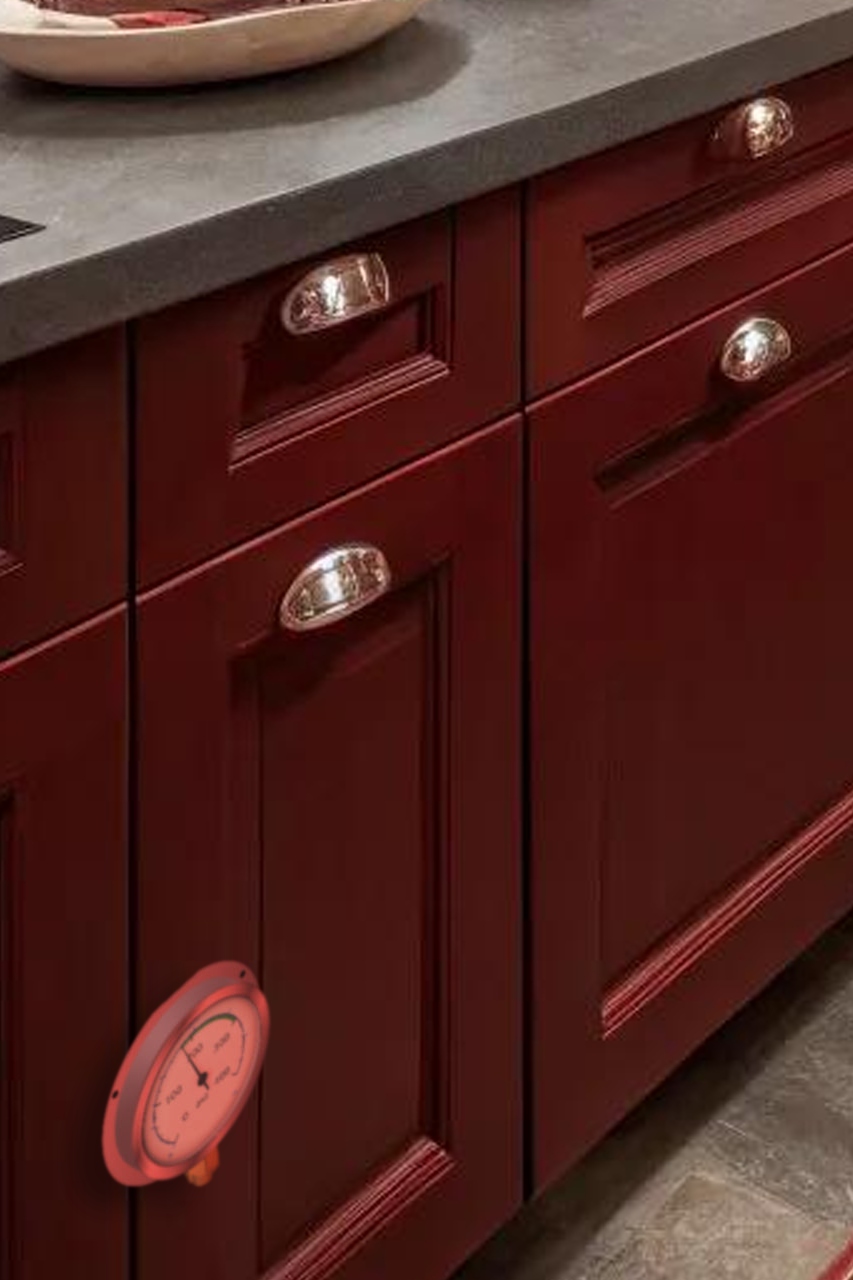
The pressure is 180bar
